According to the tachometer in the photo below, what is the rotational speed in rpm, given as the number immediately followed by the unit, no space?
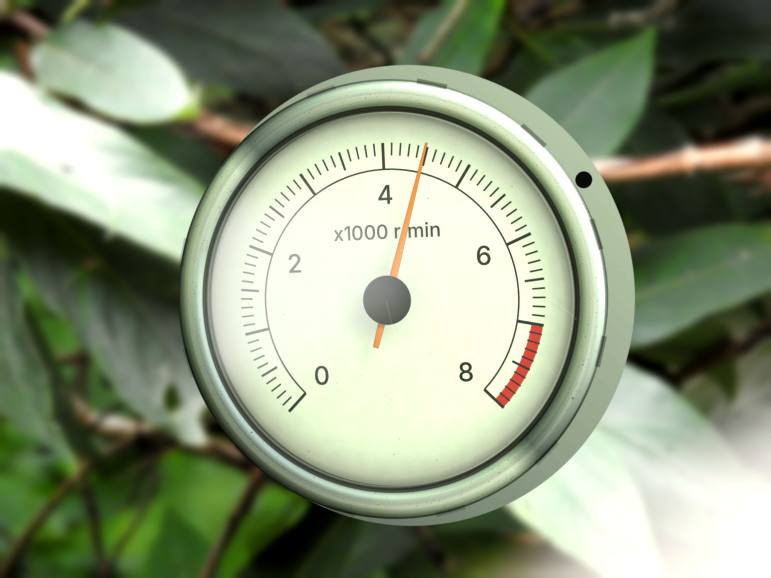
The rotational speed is 4500rpm
